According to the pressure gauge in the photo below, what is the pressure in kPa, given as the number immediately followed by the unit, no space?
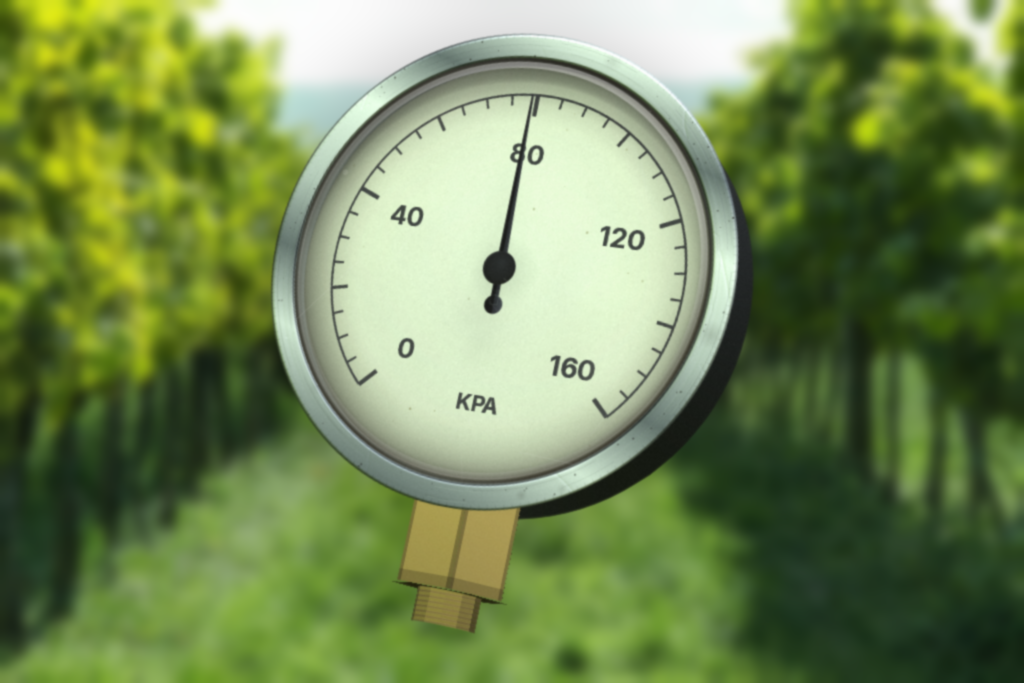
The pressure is 80kPa
